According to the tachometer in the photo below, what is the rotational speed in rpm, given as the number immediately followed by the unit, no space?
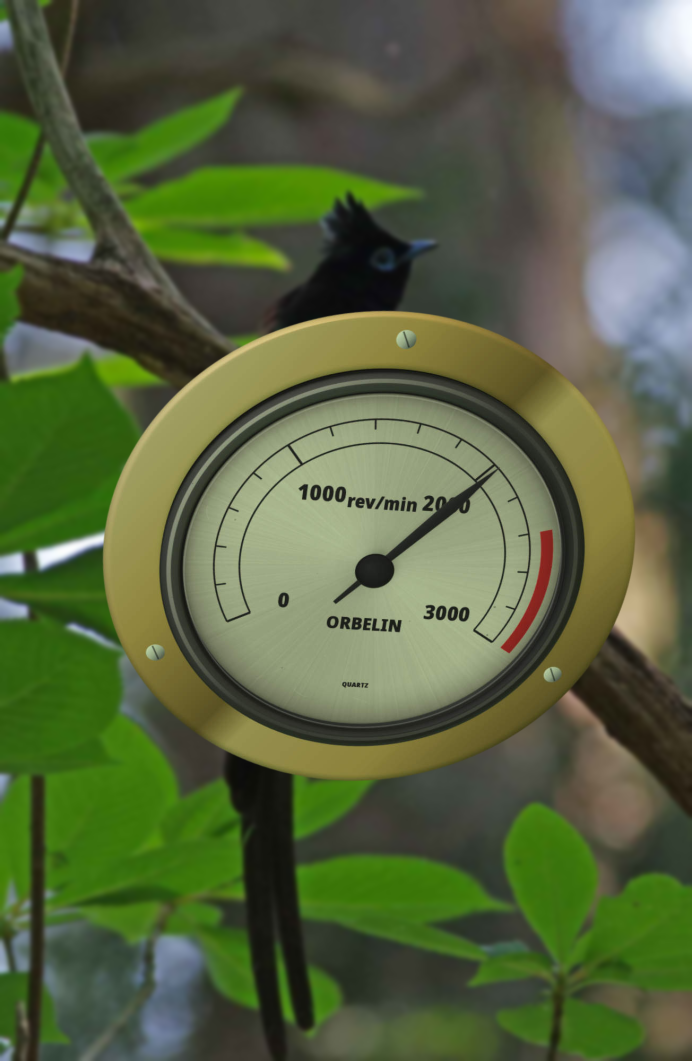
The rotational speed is 2000rpm
